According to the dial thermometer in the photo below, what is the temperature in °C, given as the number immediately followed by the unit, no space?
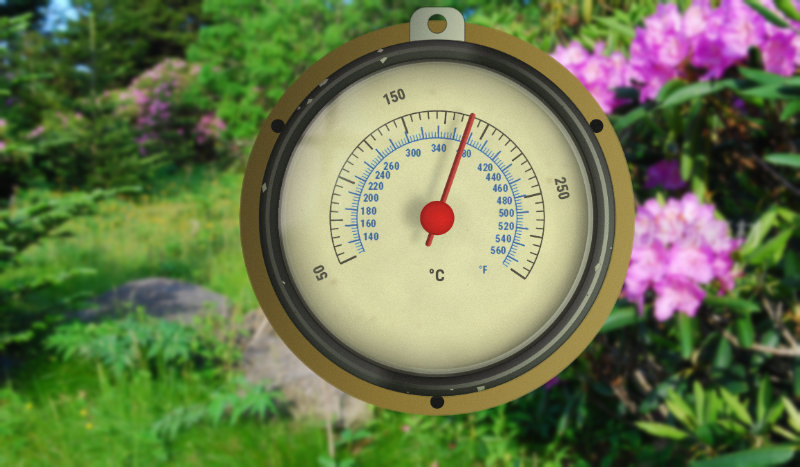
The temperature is 190°C
